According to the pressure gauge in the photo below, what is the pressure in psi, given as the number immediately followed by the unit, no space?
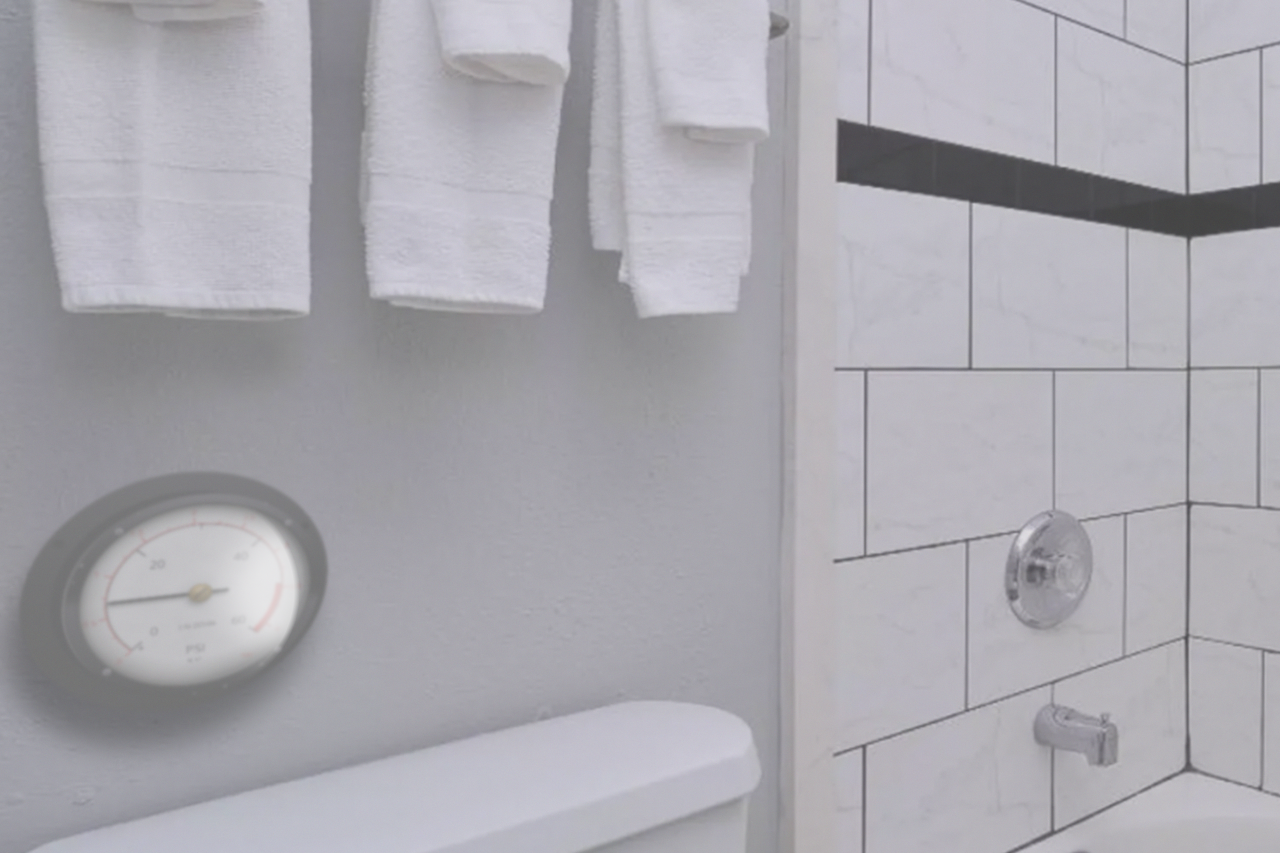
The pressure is 10psi
